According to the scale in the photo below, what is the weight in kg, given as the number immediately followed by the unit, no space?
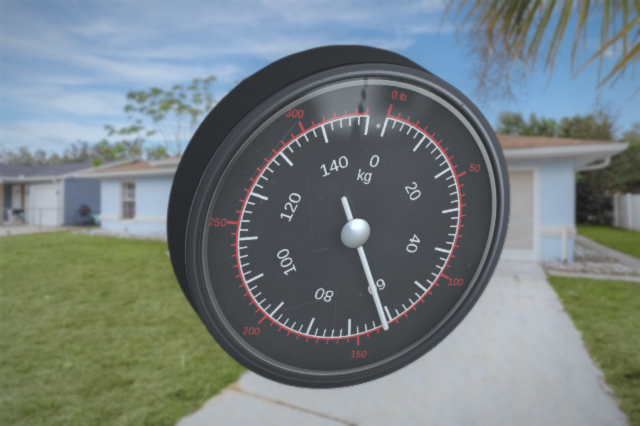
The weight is 62kg
